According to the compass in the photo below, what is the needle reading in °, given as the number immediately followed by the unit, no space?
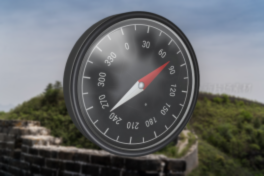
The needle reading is 75°
